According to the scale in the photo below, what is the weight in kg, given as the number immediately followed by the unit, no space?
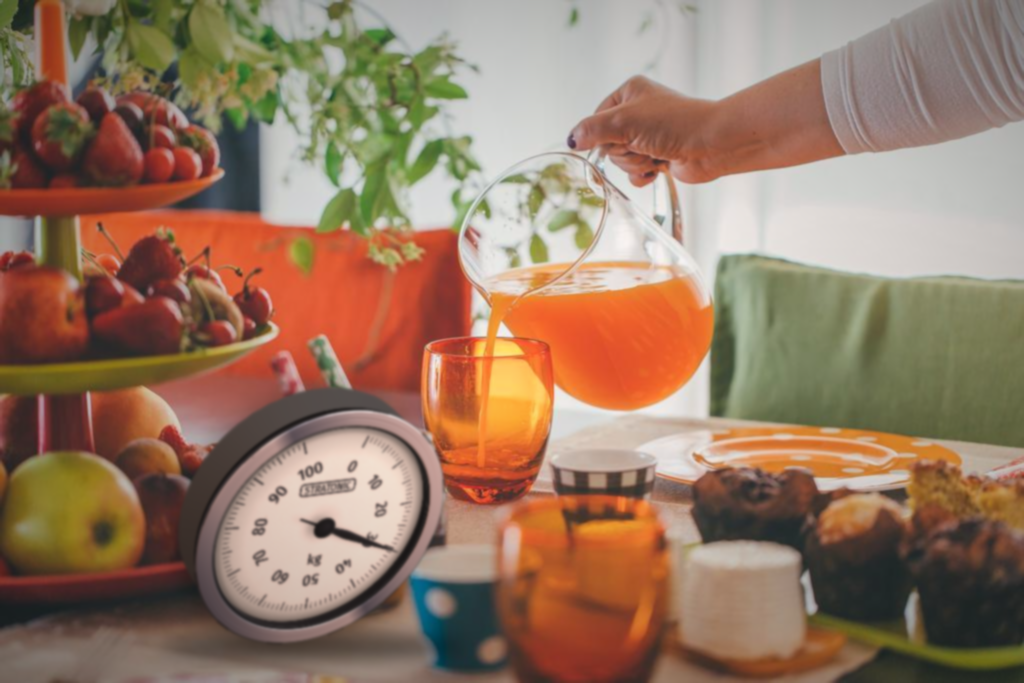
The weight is 30kg
